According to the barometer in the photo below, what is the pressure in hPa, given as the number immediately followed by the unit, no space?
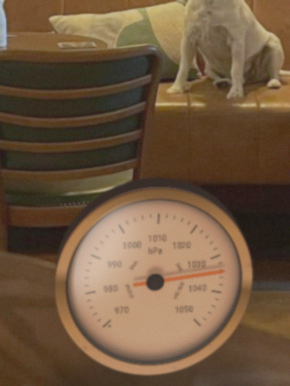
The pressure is 1034hPa
